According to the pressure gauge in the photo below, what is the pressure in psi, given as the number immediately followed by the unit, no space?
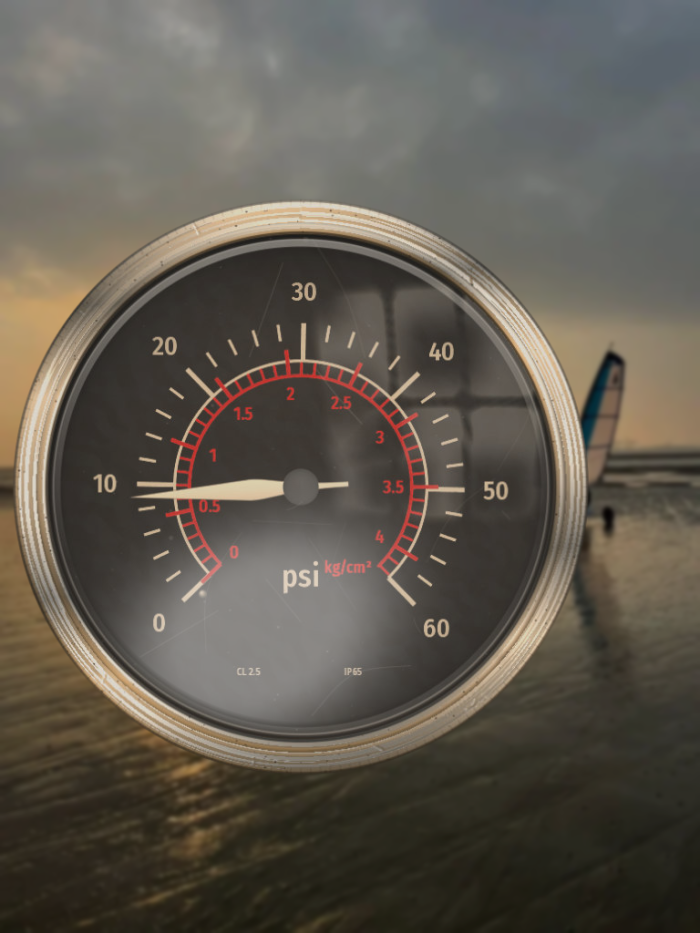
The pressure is 9psi
